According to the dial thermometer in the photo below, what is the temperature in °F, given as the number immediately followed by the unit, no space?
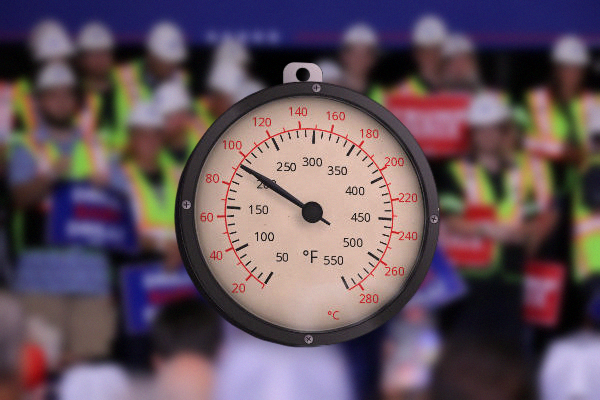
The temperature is 200°F
